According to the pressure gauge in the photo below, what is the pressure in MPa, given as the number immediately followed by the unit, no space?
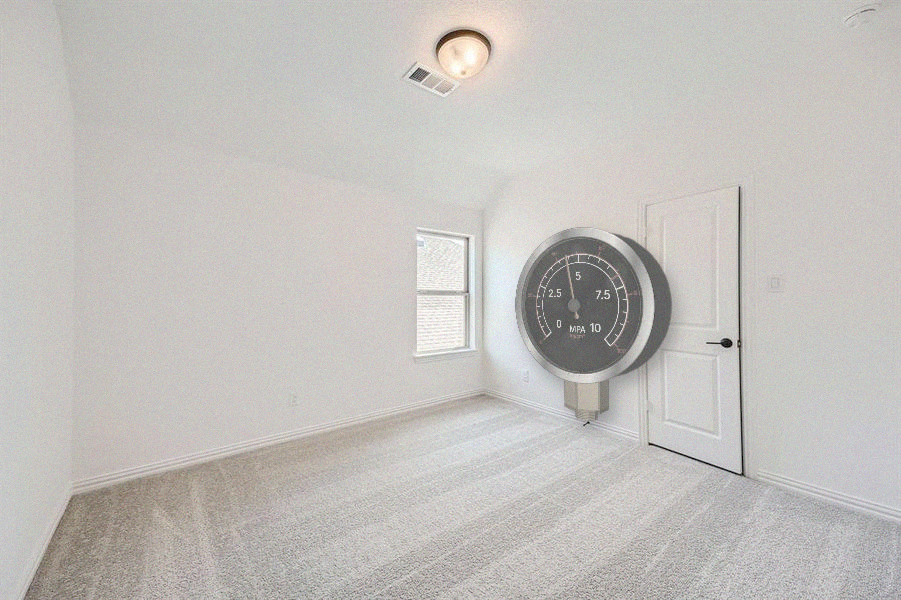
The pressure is 4.5MPa
